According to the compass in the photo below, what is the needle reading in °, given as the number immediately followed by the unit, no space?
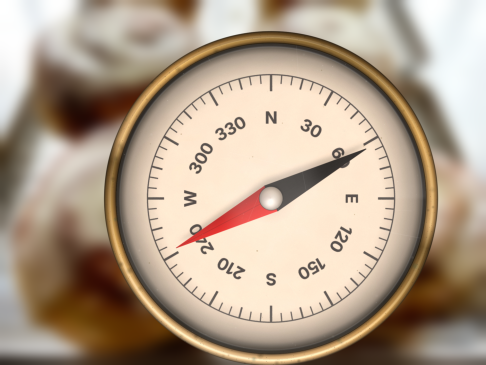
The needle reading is 242.5°
